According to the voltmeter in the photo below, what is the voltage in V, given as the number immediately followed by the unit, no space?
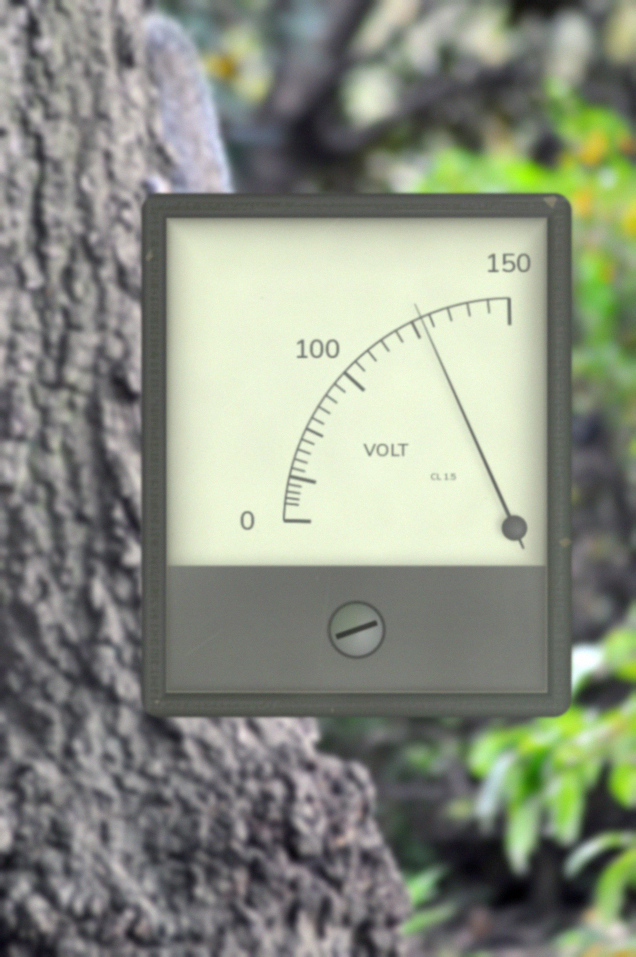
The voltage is 127.5V
